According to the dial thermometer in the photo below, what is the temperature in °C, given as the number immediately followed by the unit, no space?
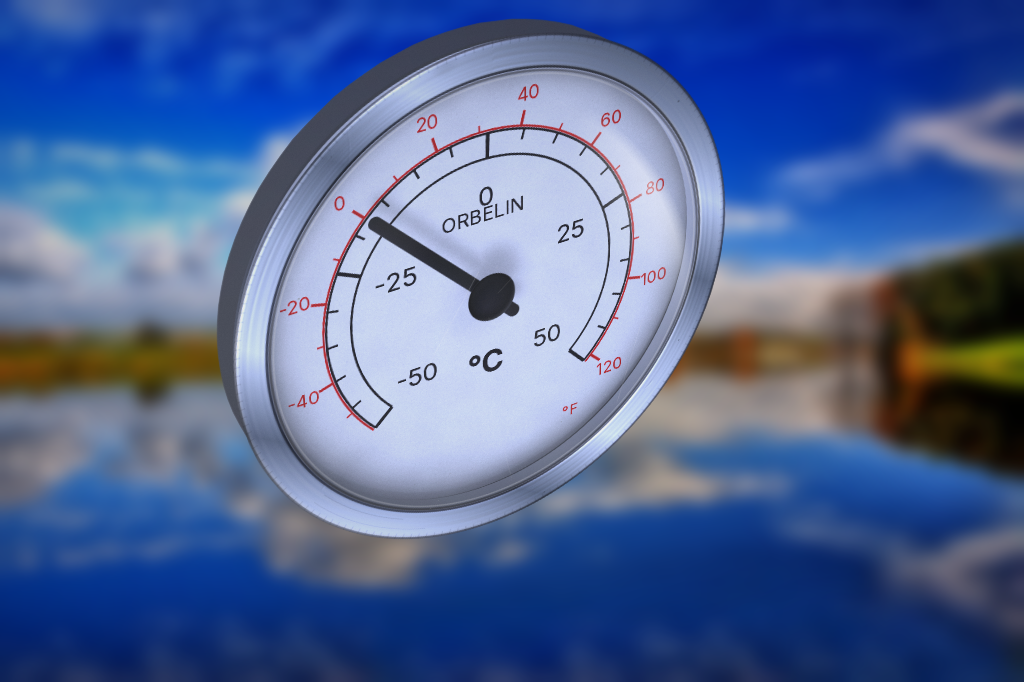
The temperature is -17.5°C
